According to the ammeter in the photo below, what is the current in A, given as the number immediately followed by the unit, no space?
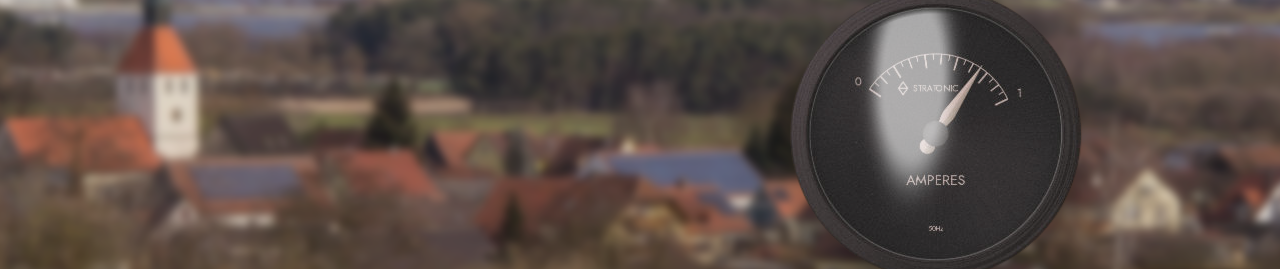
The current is 0.75A
